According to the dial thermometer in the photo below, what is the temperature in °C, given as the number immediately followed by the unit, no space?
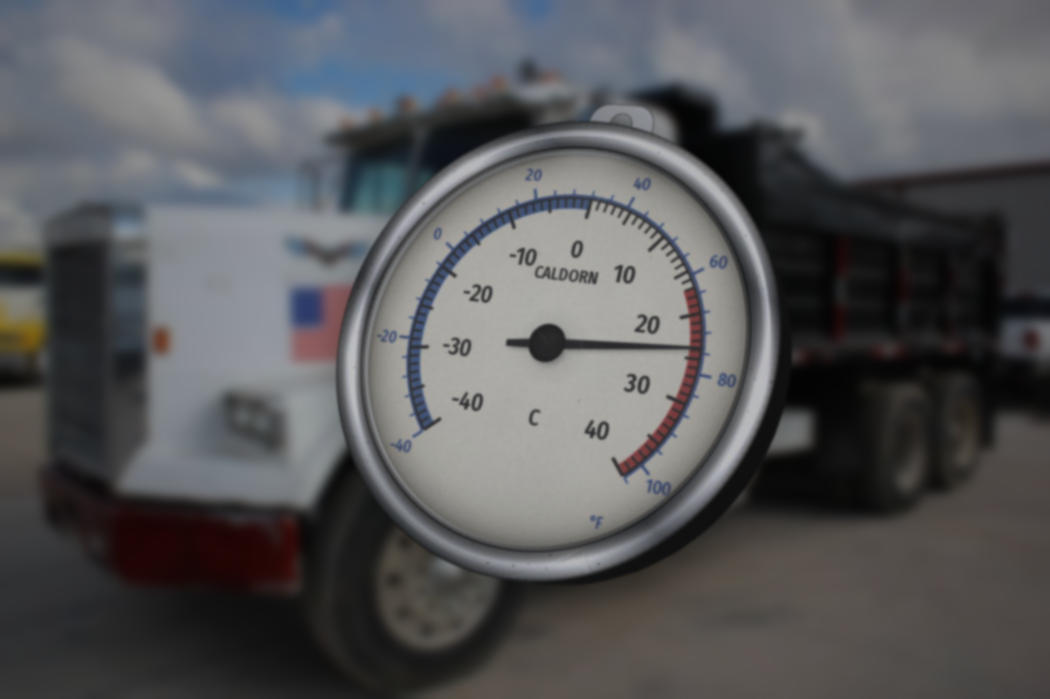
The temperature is 24°C
